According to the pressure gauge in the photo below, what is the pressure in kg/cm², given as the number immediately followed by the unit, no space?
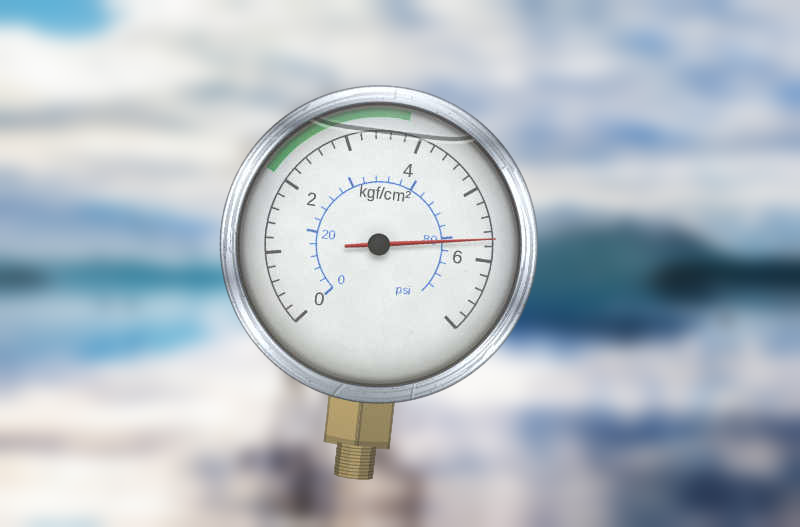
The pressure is 5.7kg/cm²
